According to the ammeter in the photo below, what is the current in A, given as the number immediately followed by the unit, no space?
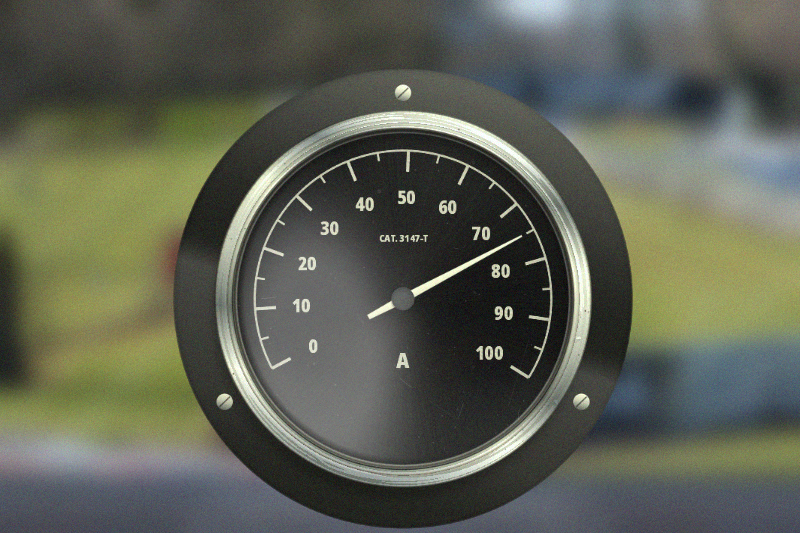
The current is 75A
